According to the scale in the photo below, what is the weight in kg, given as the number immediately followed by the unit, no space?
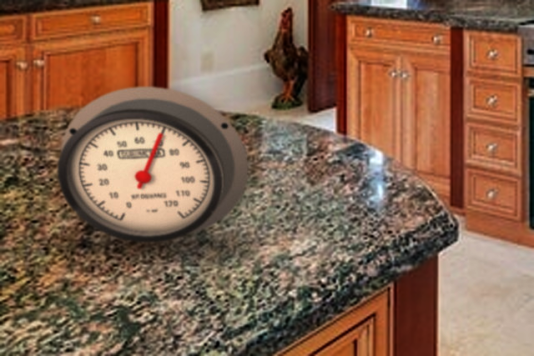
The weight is 70kg
